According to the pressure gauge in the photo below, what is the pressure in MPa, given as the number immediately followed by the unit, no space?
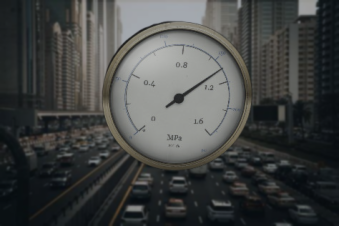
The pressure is 1.1MPa
